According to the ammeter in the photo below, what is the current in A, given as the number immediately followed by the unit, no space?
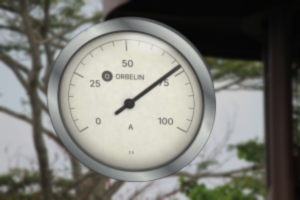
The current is 72.5A
